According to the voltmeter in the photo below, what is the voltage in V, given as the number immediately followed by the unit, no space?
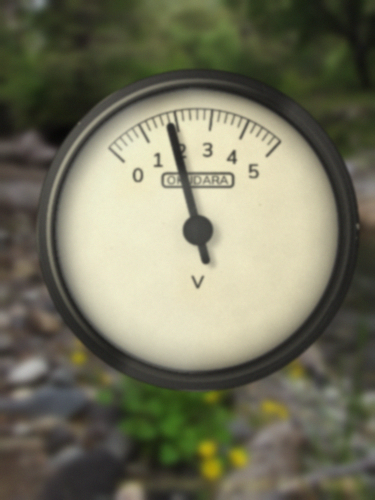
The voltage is 1.8V
